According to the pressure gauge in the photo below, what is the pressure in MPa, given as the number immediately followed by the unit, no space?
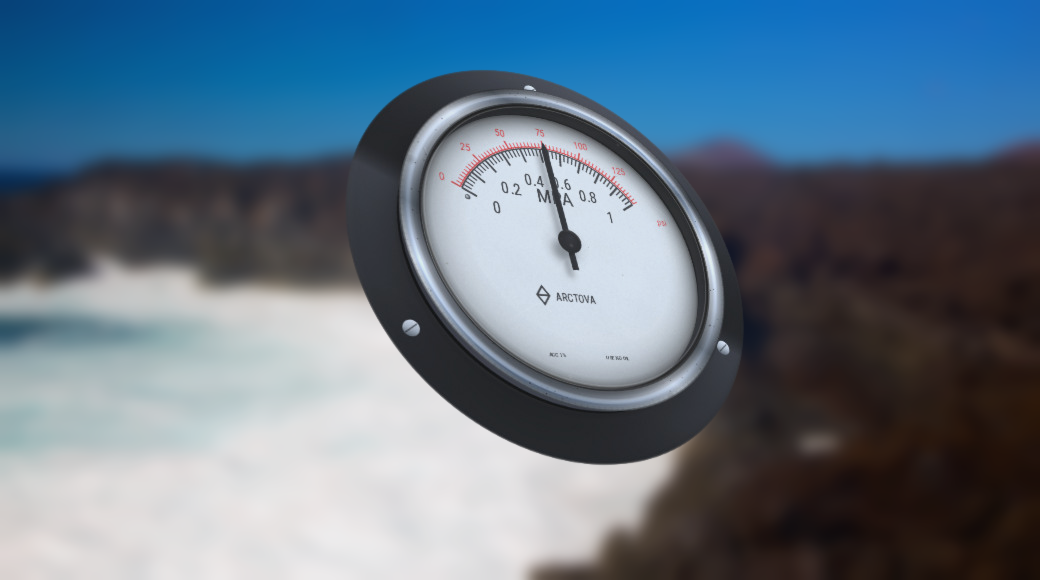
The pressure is 0.5MPa
